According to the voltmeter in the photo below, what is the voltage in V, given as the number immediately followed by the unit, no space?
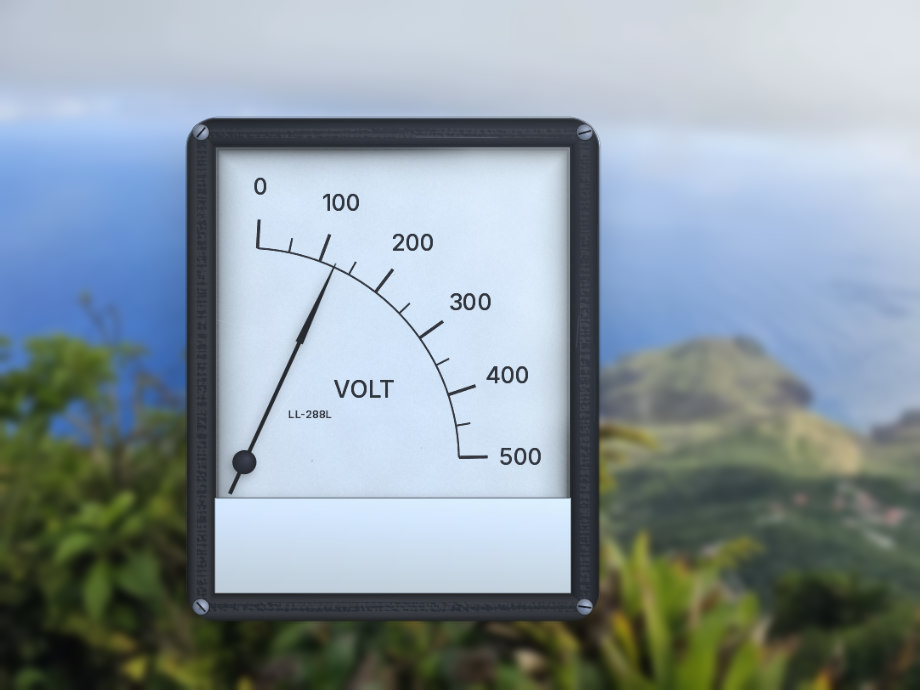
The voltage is 125V
